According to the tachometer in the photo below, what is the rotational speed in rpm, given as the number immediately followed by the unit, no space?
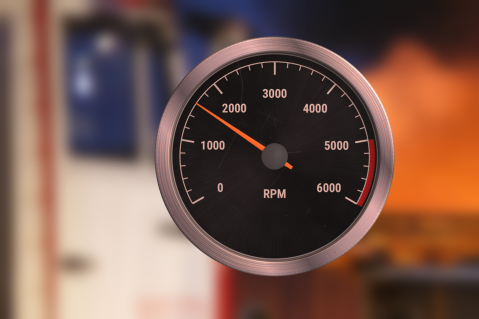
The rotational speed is 1600rpm
